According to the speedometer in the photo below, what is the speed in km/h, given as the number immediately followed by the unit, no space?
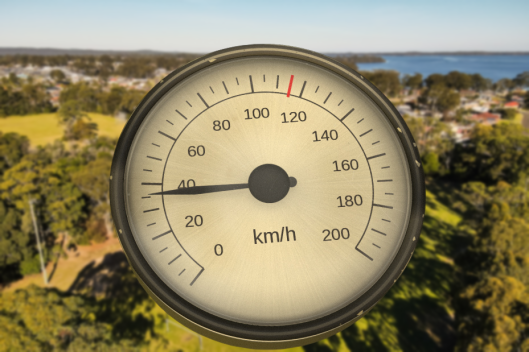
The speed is 35km/h
